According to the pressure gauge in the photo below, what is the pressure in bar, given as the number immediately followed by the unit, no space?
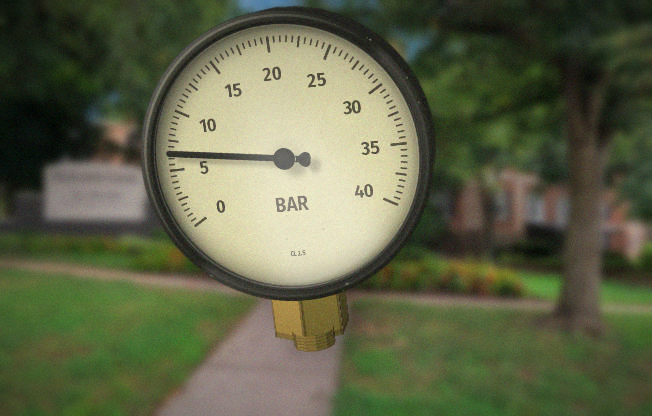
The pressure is 6.5bar
